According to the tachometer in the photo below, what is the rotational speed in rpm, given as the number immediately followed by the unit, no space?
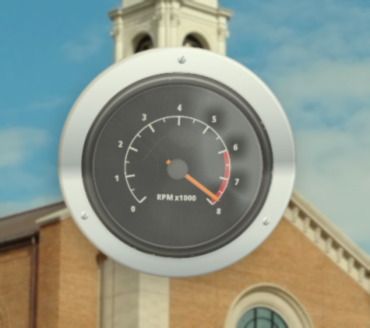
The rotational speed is 7750rpm
